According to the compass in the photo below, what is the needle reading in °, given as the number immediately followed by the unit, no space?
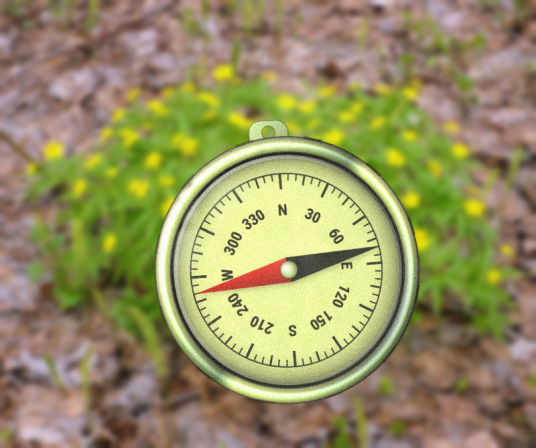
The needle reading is 260°
